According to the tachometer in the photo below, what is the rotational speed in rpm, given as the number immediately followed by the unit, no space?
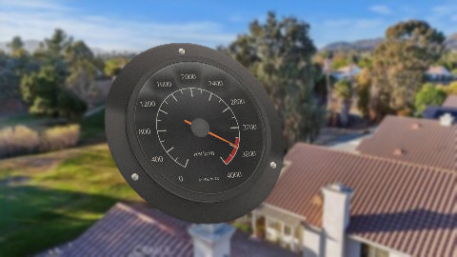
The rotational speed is 3600rpm
